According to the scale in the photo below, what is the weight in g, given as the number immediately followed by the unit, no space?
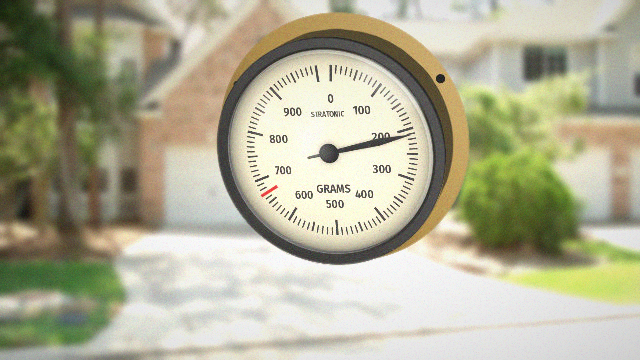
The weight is 210g
